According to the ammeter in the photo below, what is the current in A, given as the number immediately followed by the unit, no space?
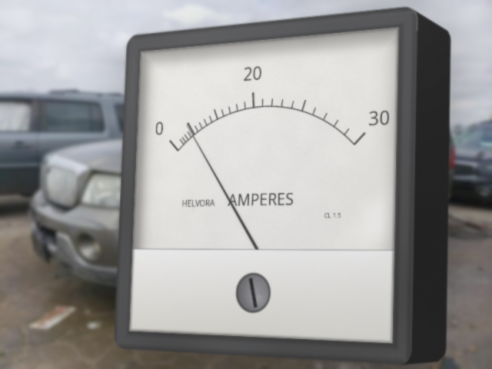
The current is 10A
